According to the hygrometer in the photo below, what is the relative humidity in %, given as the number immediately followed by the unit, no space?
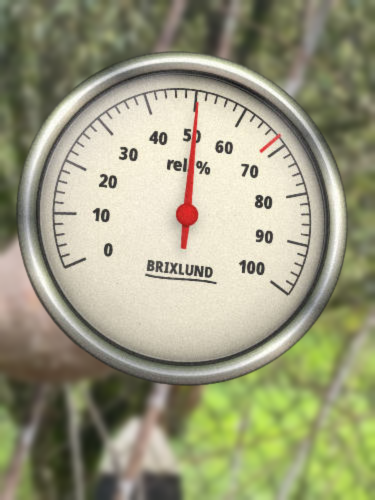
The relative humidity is 50%
